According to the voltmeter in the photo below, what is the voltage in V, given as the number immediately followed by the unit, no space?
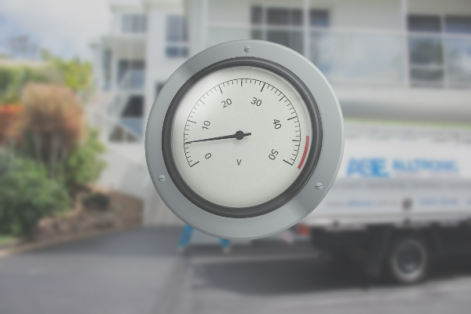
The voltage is 5V
